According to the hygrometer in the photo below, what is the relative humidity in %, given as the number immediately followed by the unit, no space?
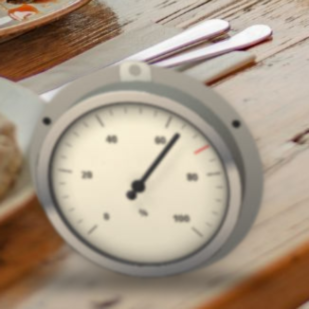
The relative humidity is 64%
